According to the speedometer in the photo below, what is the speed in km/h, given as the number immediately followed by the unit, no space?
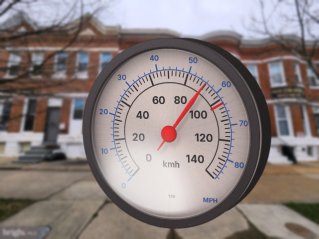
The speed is 90km/h
